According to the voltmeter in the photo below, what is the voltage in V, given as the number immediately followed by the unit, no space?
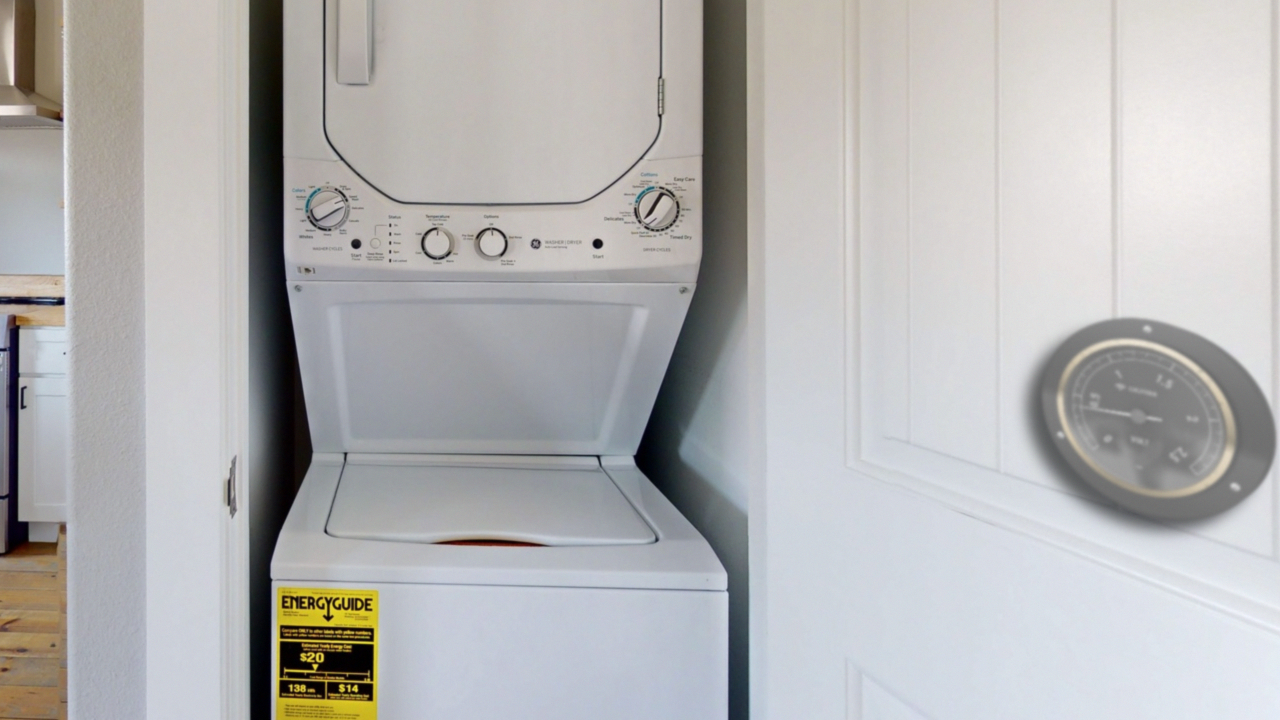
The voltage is 0.4V
